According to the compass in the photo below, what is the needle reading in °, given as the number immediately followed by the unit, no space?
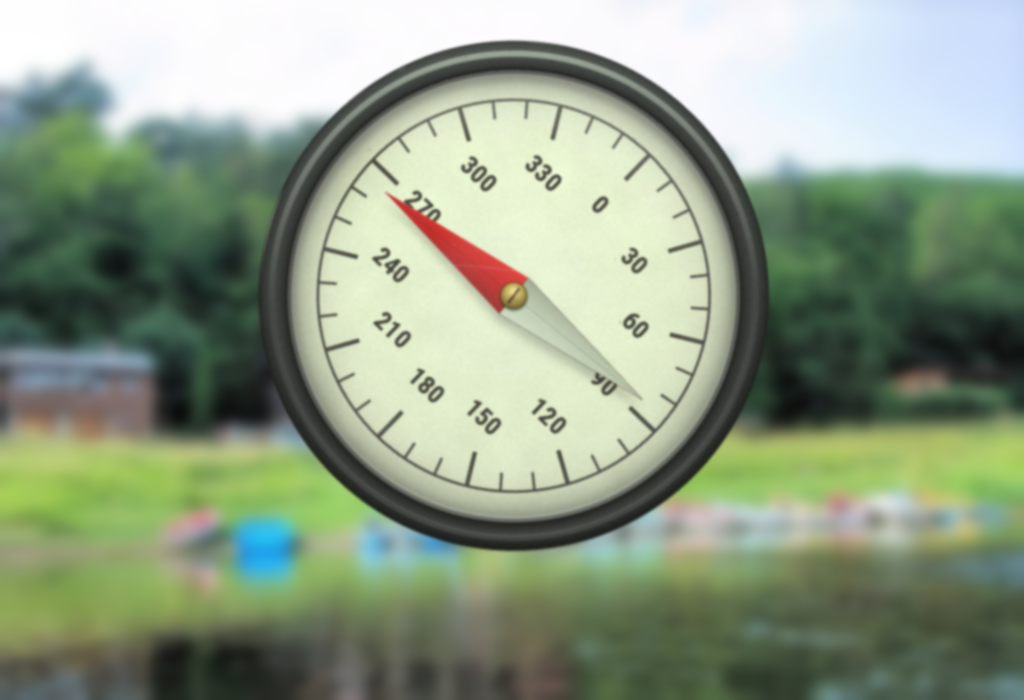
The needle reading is 265°
